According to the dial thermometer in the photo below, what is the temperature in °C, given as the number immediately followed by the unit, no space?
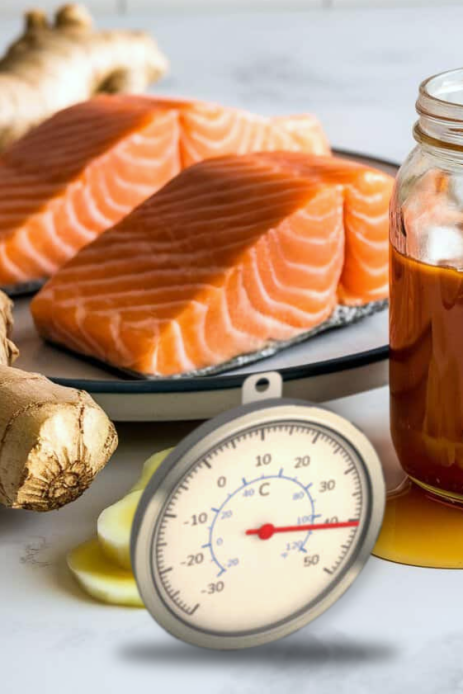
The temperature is 40°C
